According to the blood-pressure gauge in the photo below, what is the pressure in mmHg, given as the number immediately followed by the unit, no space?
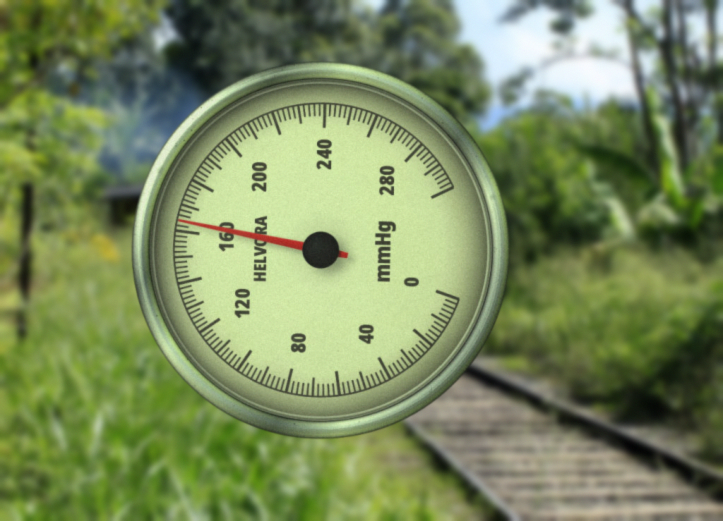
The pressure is 164mmHg
